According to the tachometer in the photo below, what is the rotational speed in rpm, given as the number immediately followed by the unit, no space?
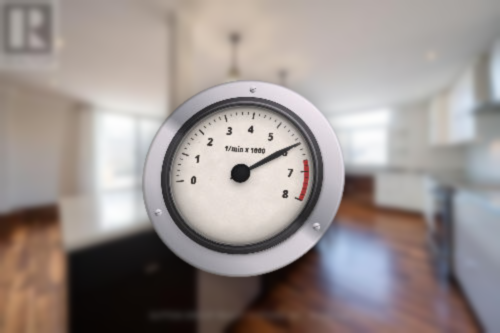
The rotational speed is 6000rpm
